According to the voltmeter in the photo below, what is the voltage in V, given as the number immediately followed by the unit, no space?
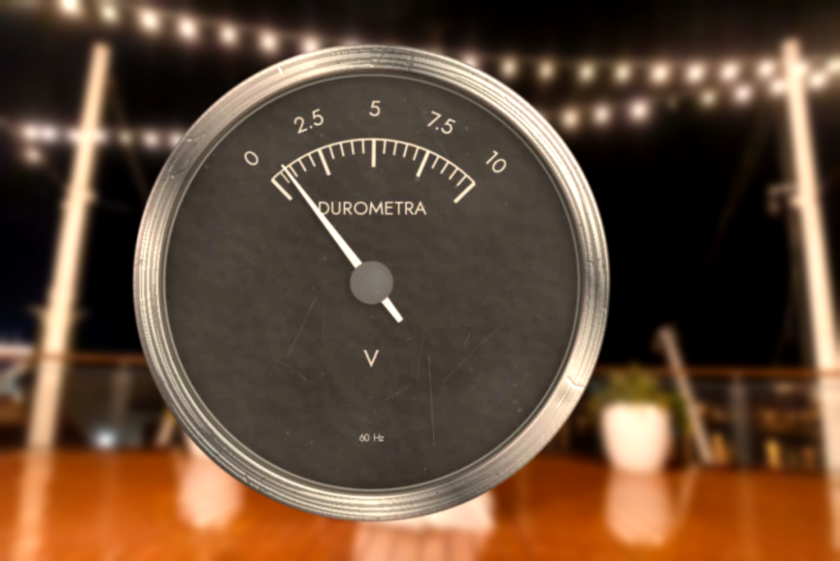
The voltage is 0.75V
